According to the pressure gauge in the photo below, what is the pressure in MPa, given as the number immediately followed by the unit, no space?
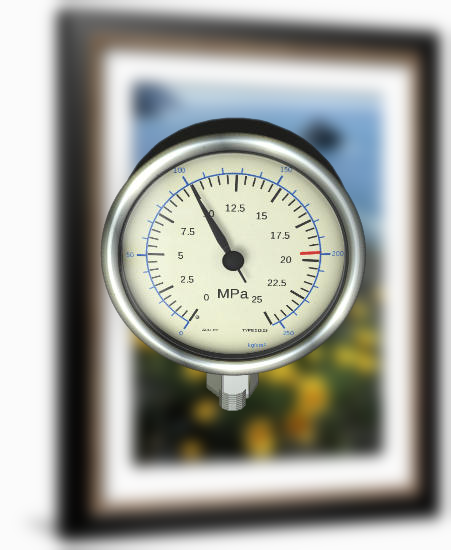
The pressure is 10MPa
